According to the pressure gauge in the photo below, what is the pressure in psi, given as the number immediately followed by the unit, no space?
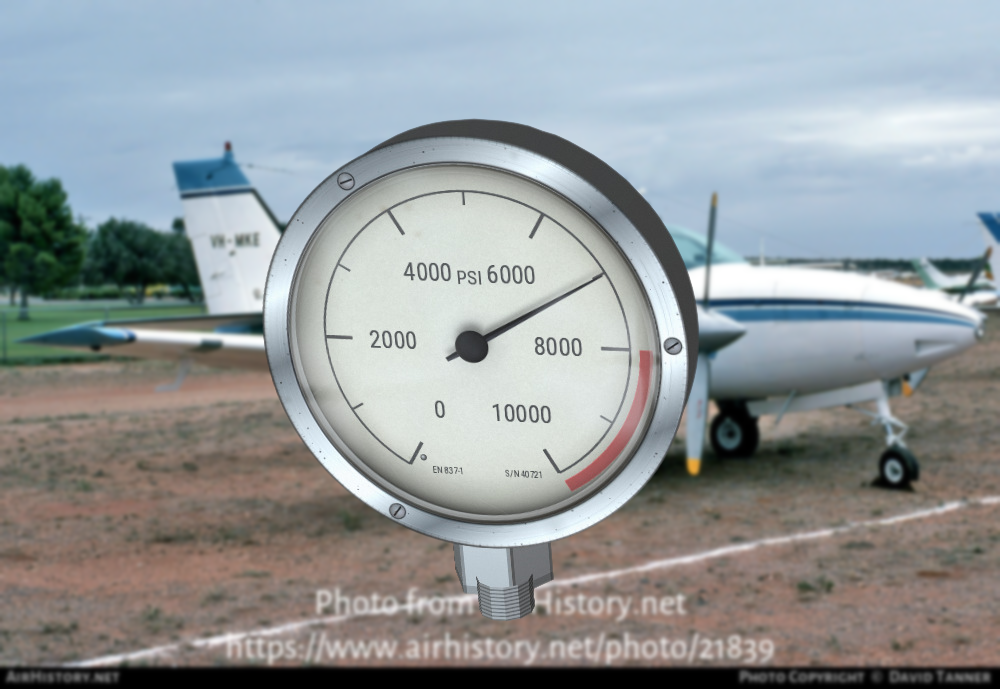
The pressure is 7000psi
